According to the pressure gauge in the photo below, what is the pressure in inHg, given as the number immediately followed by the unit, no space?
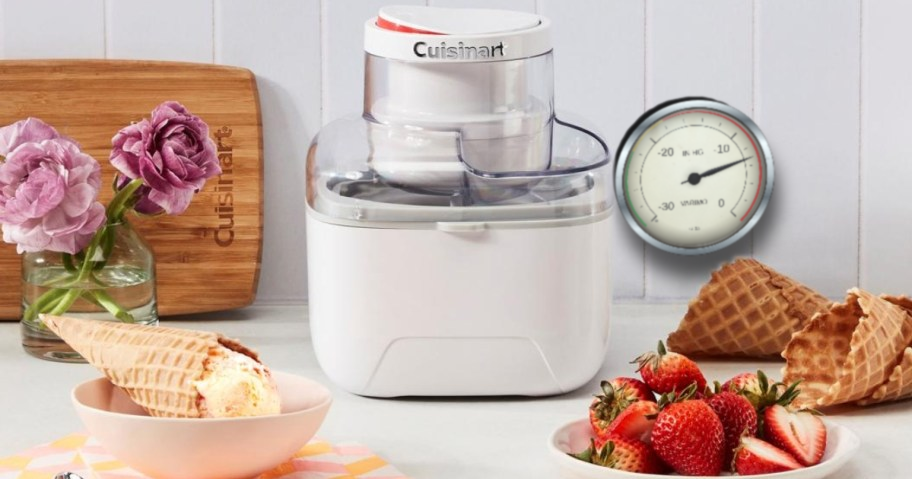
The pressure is -7inHg
